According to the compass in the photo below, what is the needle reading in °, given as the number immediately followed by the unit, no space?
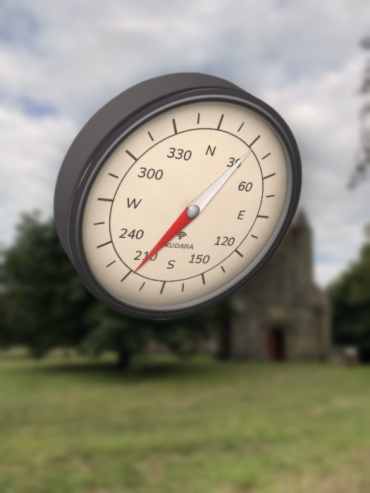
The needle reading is 210°
